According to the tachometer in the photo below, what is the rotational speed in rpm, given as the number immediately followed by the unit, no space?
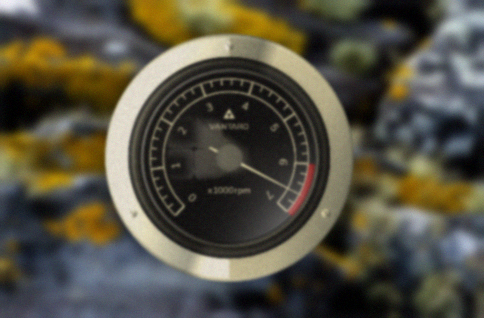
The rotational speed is 6600rpm
